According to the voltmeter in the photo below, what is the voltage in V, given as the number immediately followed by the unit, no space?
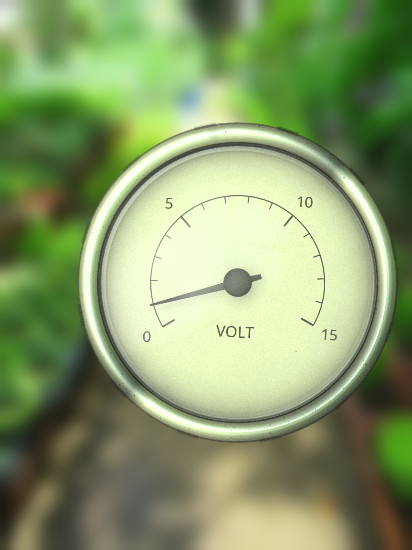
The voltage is 1V
